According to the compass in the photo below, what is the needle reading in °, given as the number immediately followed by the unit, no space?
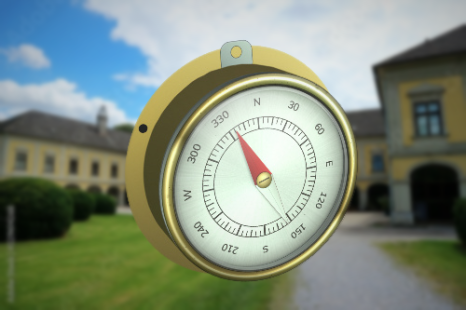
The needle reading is 335°
